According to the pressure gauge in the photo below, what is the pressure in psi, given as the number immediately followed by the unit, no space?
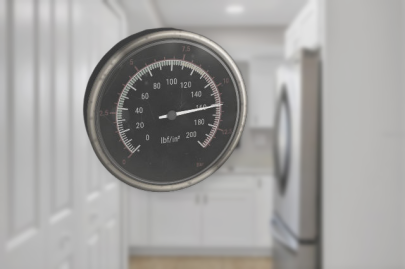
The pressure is 160psi
